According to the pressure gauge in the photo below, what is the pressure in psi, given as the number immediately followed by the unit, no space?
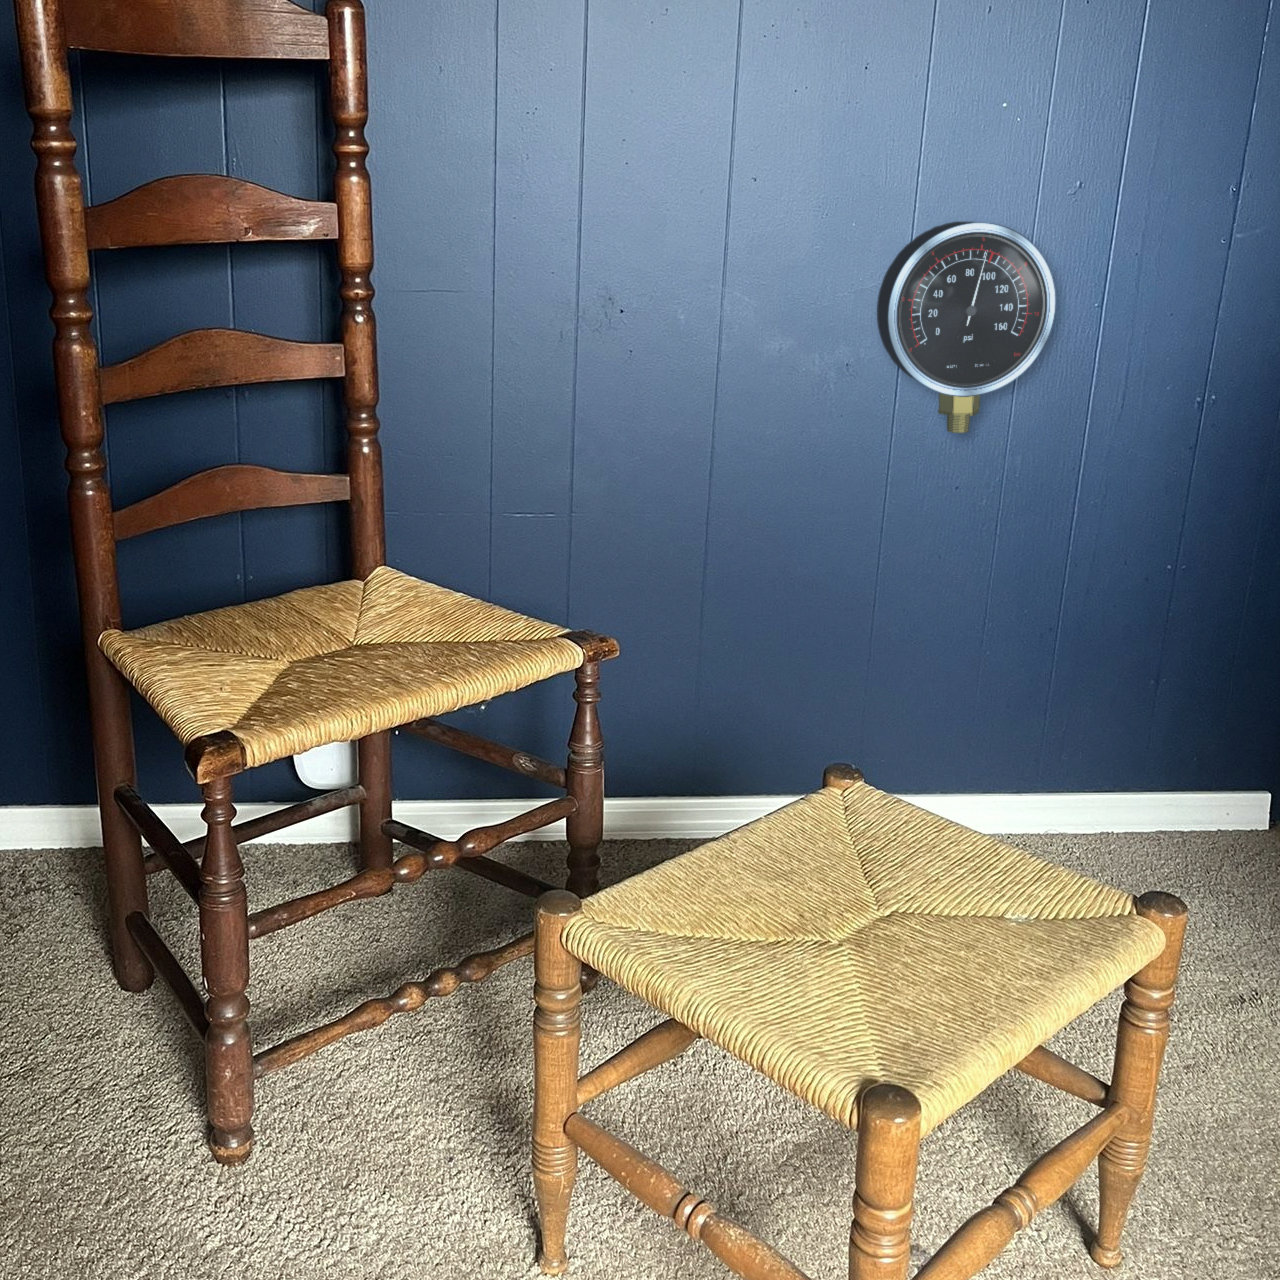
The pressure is 90psi
